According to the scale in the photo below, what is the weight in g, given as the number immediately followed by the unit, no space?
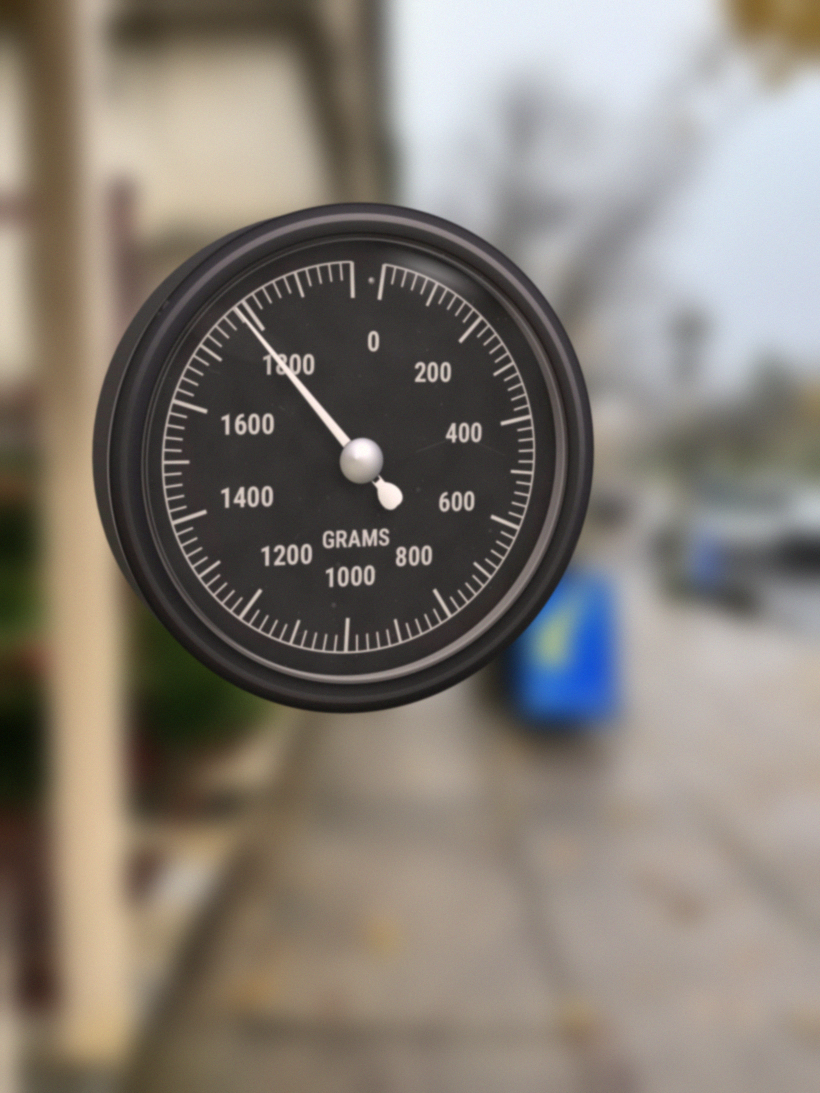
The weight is 1780g
